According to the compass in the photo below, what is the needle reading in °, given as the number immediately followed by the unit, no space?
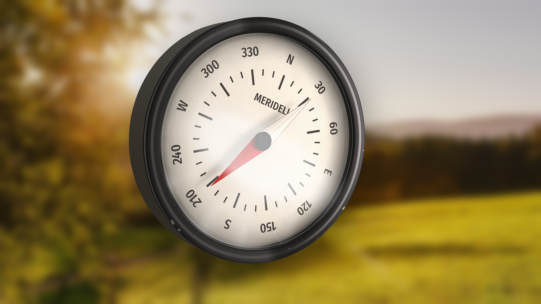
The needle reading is 210°
